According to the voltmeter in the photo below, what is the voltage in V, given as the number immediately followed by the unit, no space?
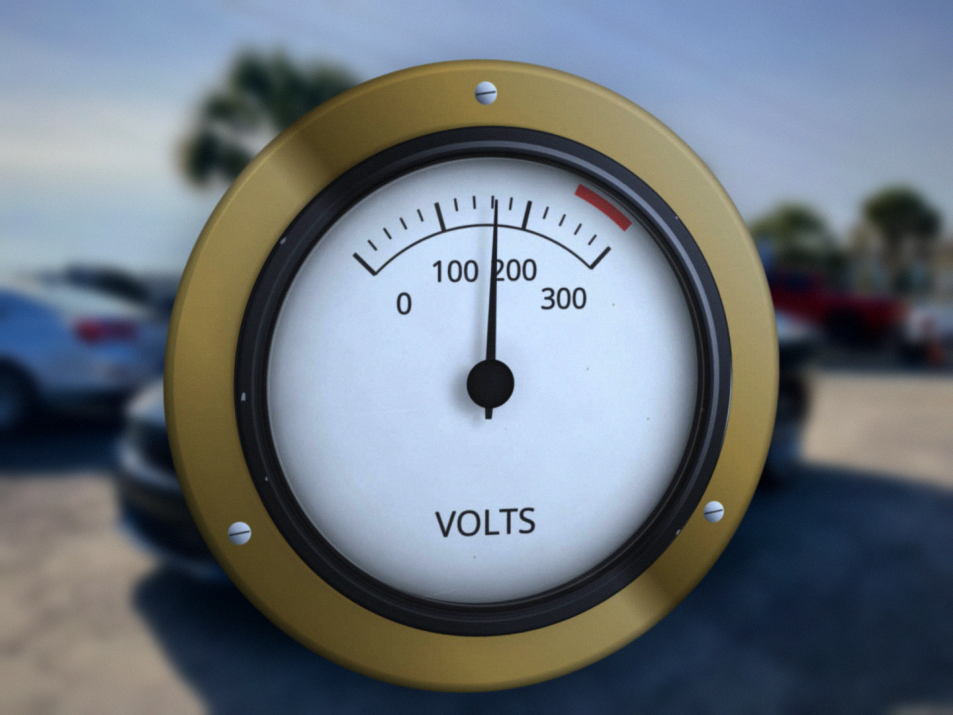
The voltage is 160V
